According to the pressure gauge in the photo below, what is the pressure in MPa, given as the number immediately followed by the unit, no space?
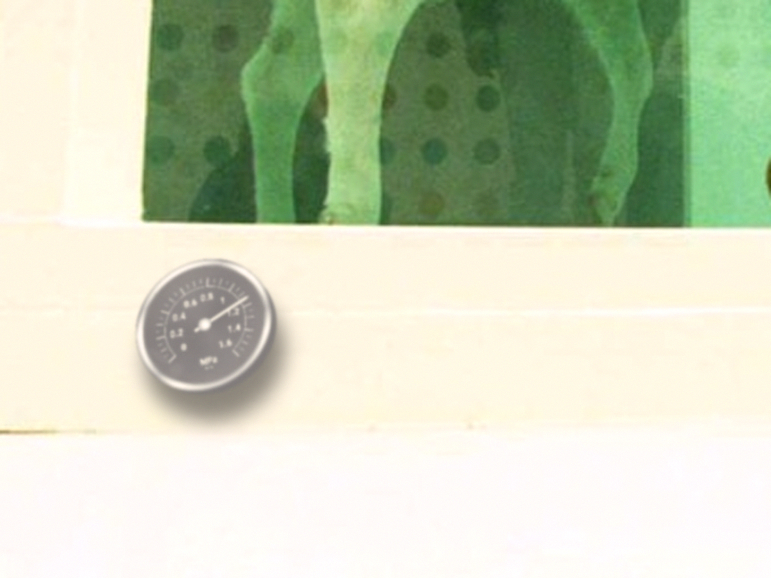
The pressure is 1.15MPa
